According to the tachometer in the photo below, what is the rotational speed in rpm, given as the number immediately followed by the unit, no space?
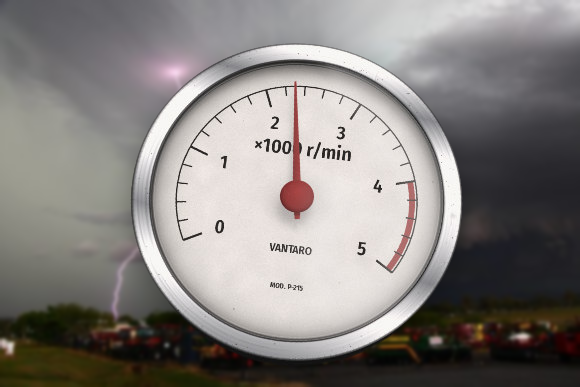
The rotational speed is 2300rpm
